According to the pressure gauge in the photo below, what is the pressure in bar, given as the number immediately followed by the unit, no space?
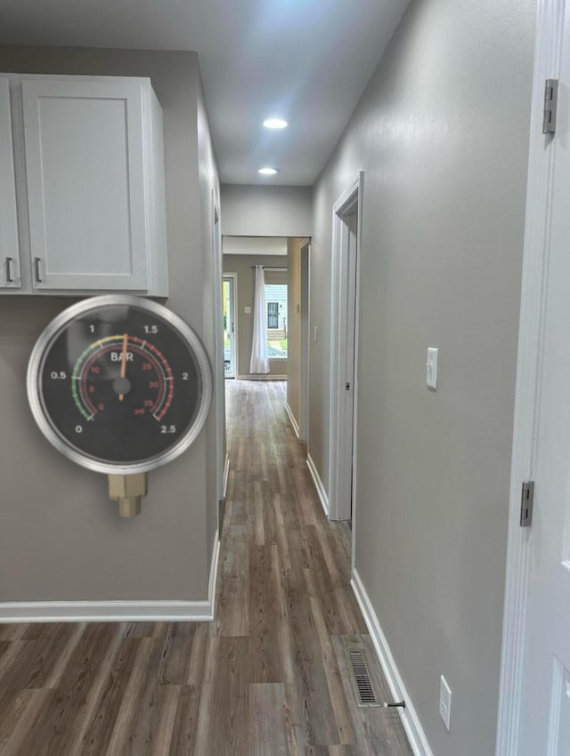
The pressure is 1.3bar
